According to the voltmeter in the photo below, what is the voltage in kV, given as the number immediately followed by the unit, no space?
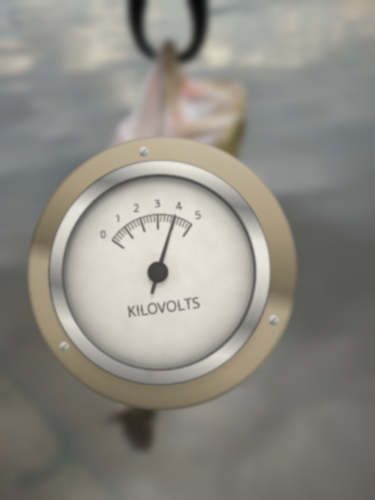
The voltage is 4kV
